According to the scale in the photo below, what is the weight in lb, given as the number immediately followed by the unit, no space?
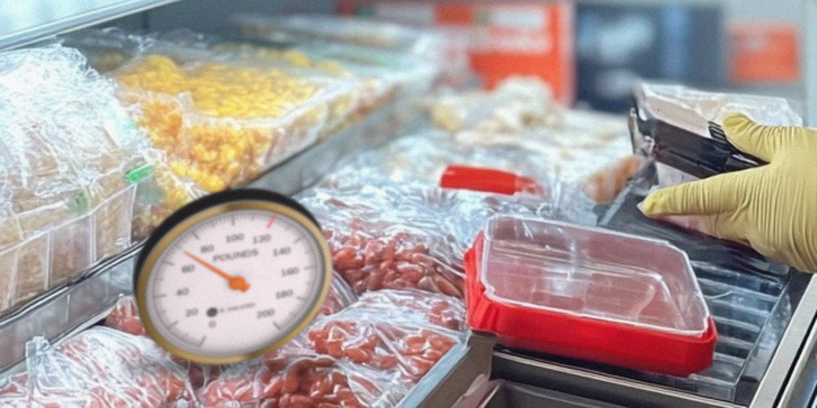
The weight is 70lb
